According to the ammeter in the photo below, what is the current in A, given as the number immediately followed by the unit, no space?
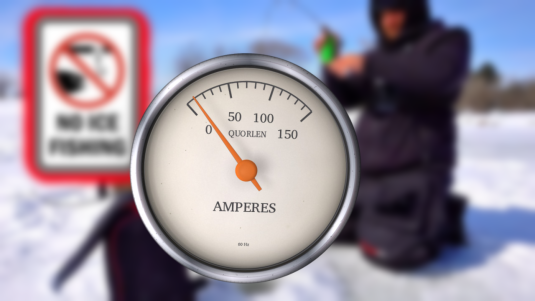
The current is 10A
